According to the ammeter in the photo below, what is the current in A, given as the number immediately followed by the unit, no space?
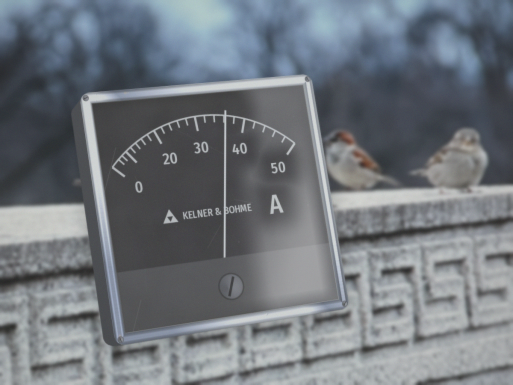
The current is 36A
